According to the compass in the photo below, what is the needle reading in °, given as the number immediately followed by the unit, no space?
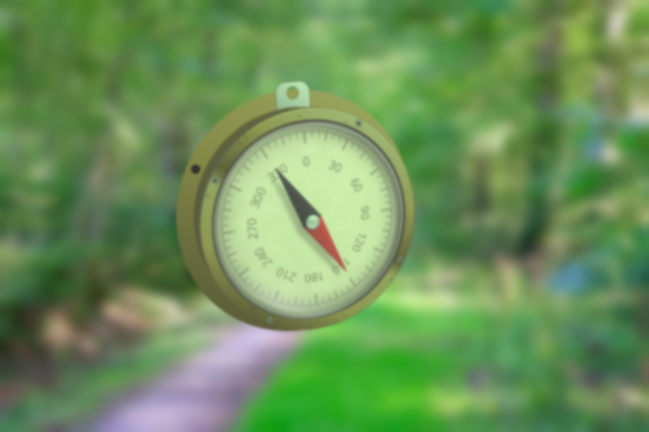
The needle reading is 150°
